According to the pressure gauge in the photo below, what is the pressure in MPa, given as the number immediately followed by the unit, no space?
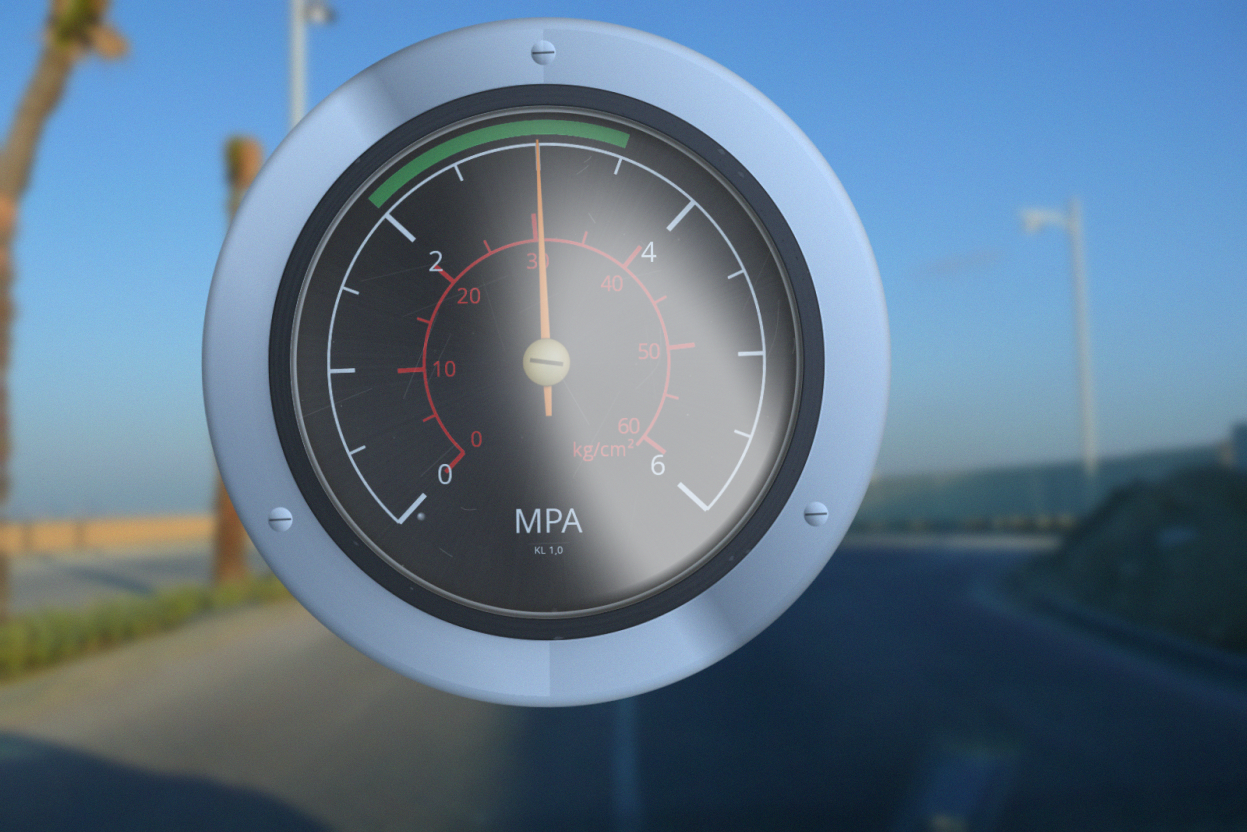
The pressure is 3MPa
